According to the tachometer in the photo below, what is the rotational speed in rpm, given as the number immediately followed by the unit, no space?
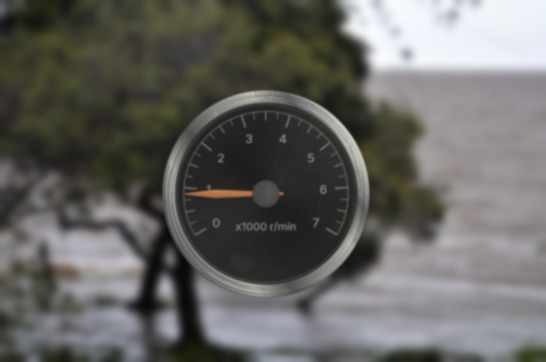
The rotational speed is 875rpm
